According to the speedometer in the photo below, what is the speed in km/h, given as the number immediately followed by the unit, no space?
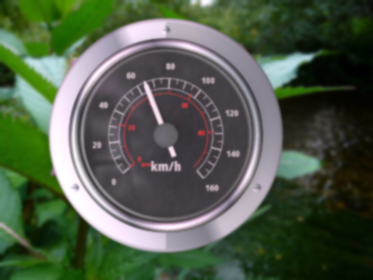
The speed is 65km/h
